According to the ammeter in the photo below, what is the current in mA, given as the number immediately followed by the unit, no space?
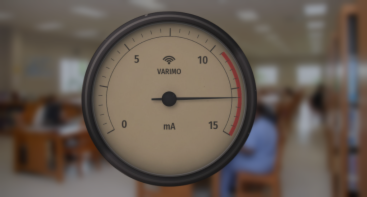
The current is 13mA
